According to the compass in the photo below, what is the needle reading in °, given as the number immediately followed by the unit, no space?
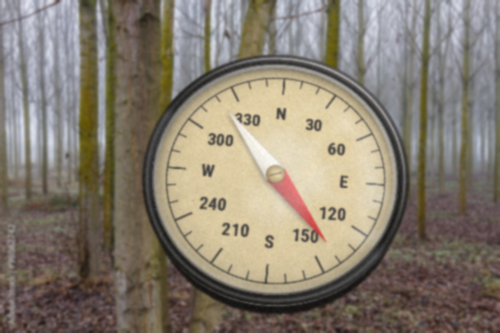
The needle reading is 140°
